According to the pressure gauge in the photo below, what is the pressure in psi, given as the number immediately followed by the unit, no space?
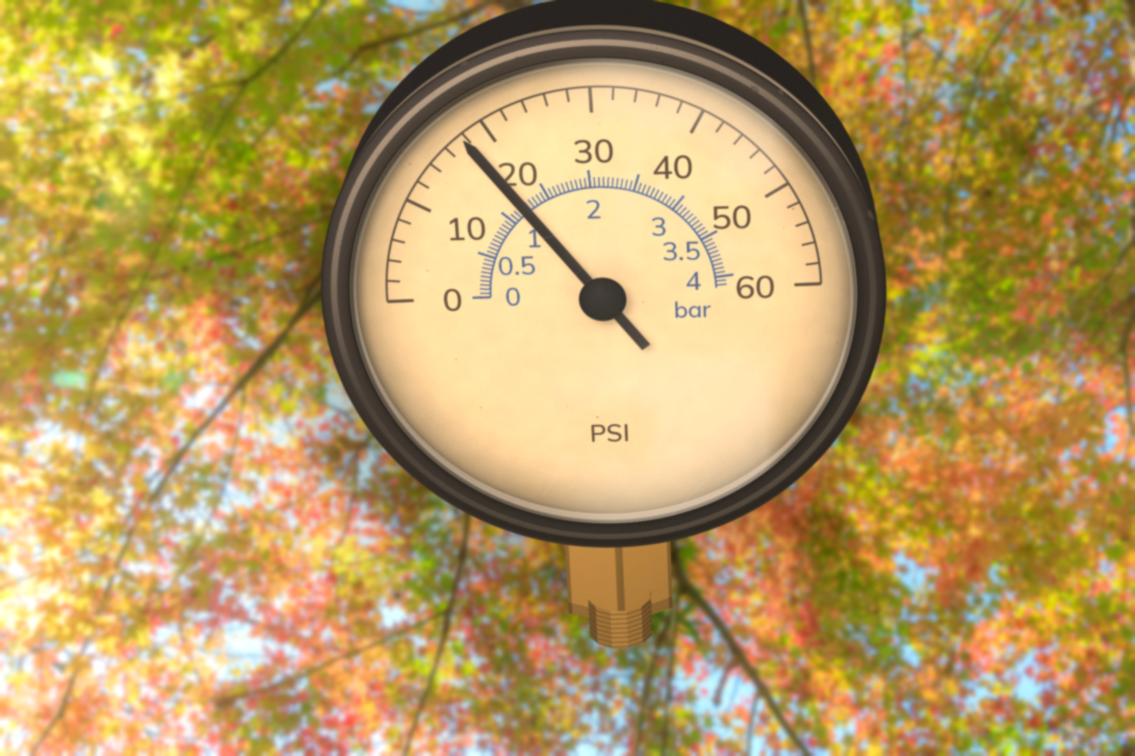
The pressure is 18psi
